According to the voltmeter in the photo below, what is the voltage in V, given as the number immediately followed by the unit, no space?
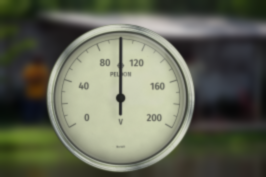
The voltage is 100V
